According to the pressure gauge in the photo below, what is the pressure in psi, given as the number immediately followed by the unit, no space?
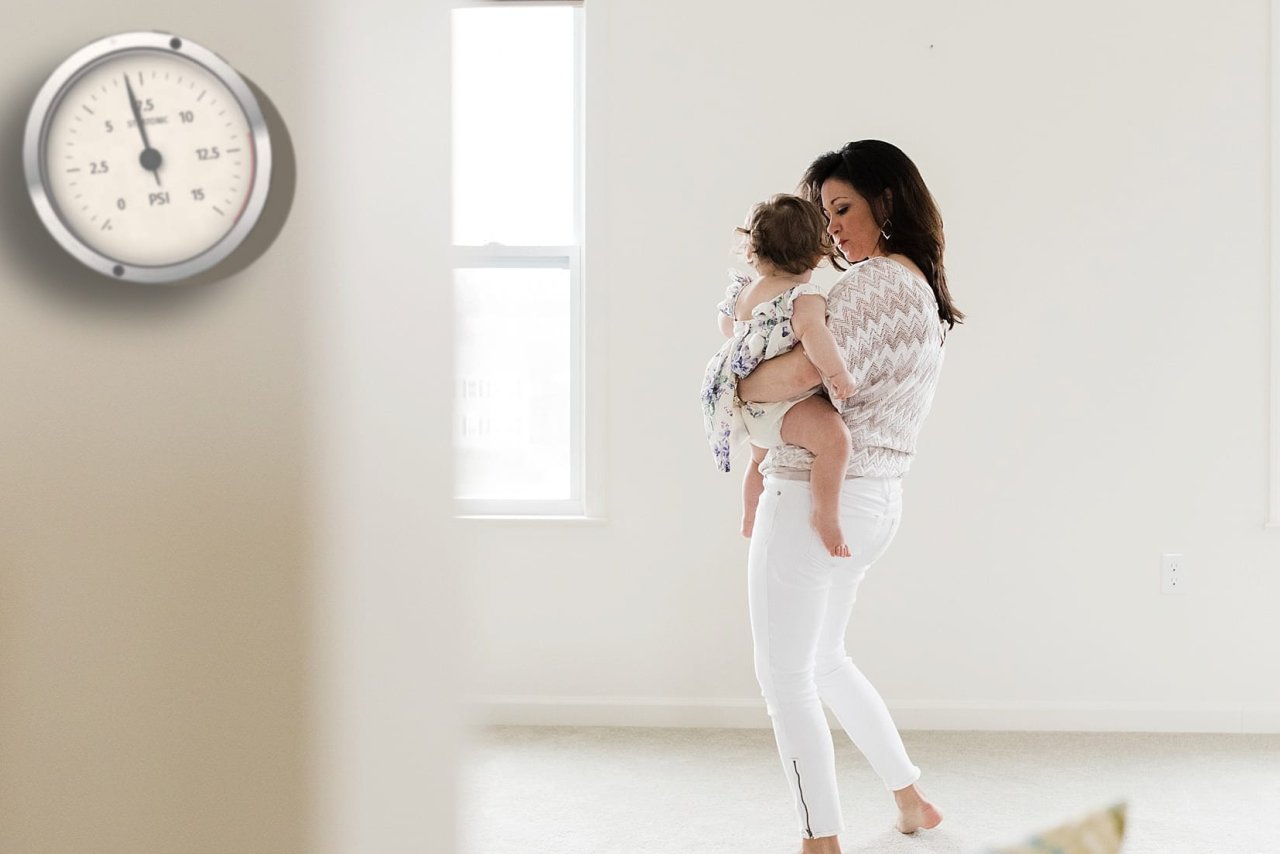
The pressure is 7psi
